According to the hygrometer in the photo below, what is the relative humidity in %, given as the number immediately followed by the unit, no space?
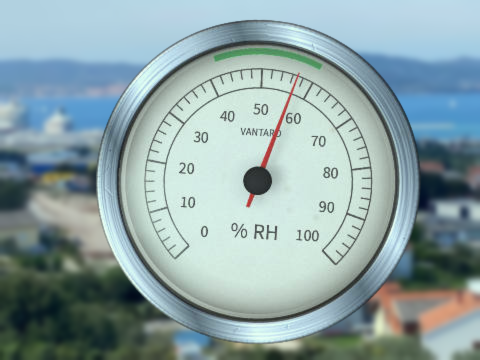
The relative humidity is 57%
